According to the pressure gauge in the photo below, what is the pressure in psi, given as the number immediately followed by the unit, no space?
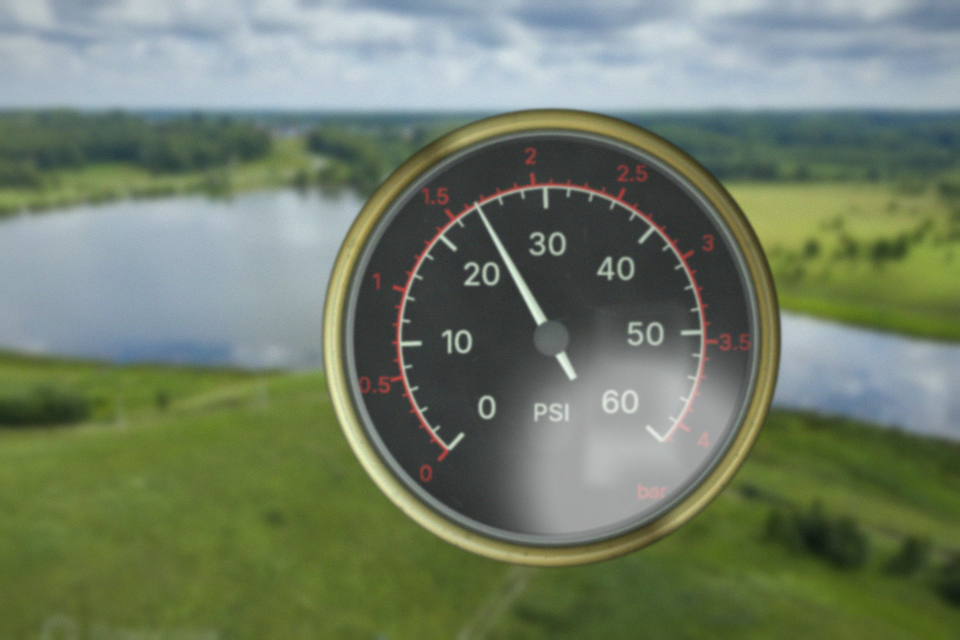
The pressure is 24psi
